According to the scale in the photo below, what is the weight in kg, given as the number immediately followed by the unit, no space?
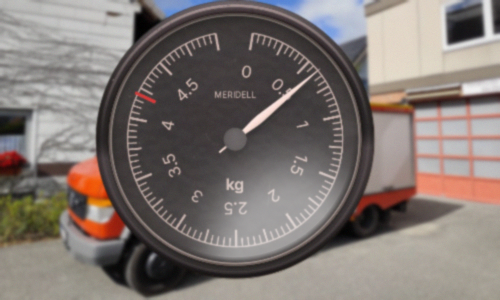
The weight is 0.6kg
